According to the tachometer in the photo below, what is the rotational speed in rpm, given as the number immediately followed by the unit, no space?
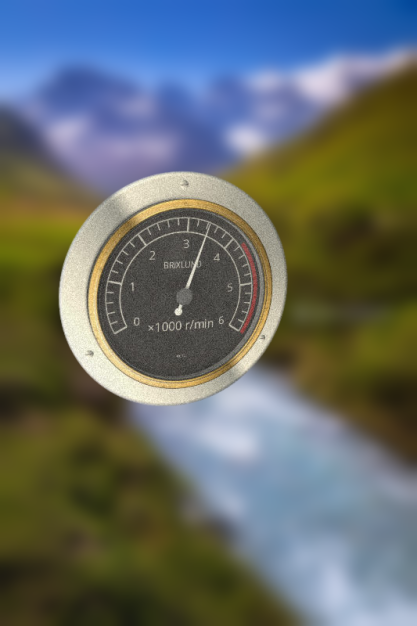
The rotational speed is 3400rpm
